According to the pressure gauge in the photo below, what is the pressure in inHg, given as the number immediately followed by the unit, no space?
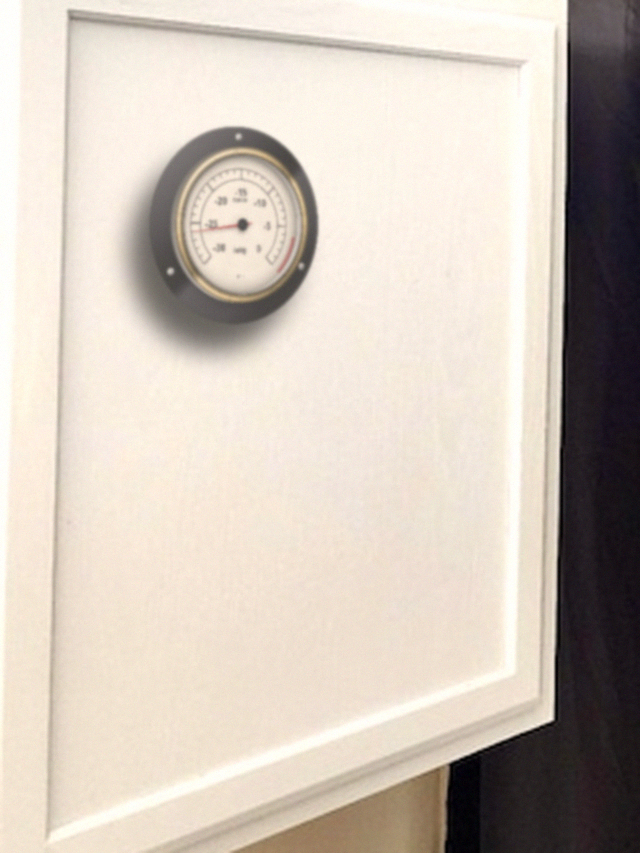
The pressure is -26inHg
